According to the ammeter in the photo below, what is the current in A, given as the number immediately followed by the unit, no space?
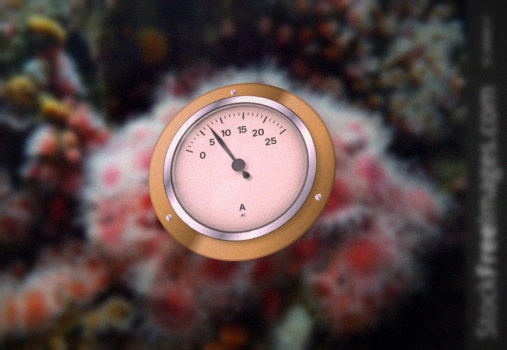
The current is 7A
